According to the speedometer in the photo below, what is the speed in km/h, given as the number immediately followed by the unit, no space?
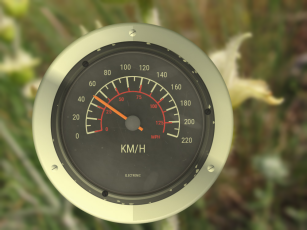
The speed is 50km/h
